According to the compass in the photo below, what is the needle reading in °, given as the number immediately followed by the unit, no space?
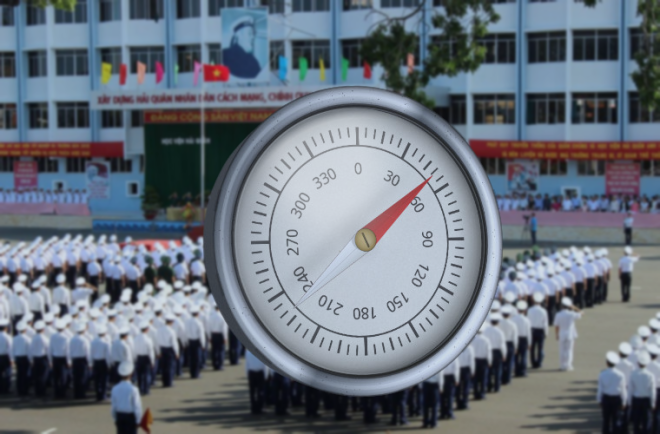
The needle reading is 50°
